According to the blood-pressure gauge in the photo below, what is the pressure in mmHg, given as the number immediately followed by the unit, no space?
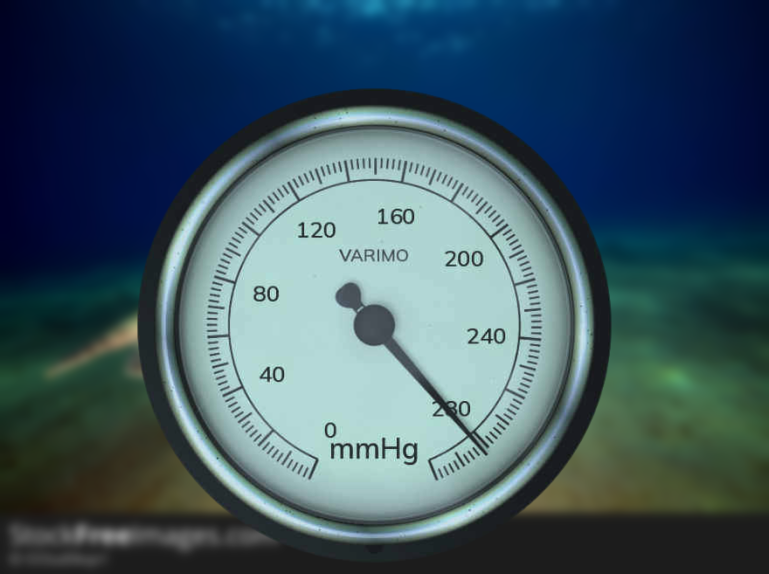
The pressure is 282mmHg
